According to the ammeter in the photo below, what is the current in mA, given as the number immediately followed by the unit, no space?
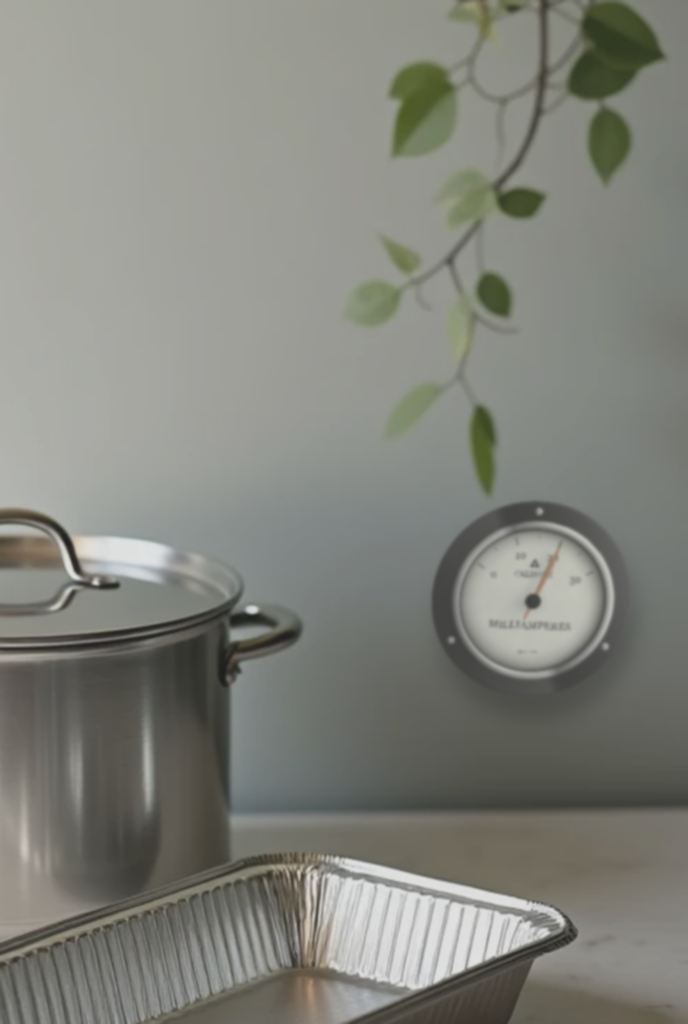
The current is 20mA
